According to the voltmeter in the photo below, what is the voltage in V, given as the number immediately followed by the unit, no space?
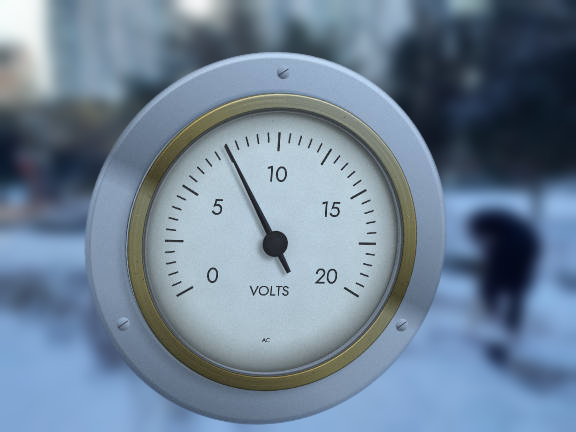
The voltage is 7.5V
